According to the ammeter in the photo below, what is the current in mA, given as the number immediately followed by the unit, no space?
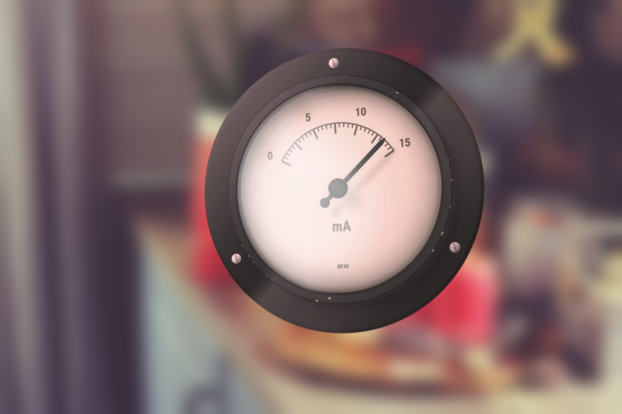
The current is 13.5mA
